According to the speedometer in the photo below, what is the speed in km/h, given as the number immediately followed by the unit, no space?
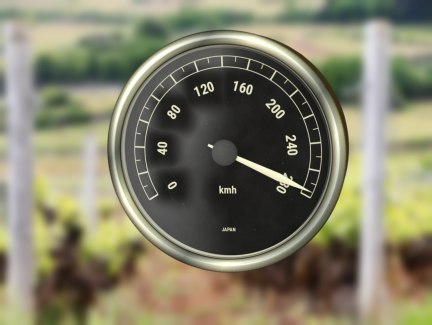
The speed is 275km/h
